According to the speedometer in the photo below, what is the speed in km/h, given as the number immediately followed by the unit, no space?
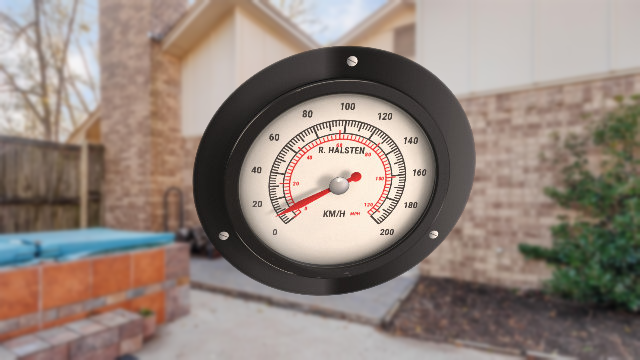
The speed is 10km/h
